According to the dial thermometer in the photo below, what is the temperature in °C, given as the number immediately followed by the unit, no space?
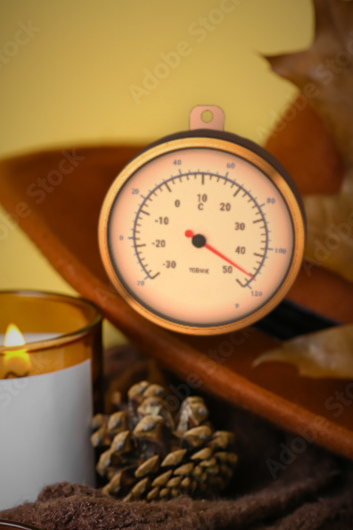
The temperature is 46°C
